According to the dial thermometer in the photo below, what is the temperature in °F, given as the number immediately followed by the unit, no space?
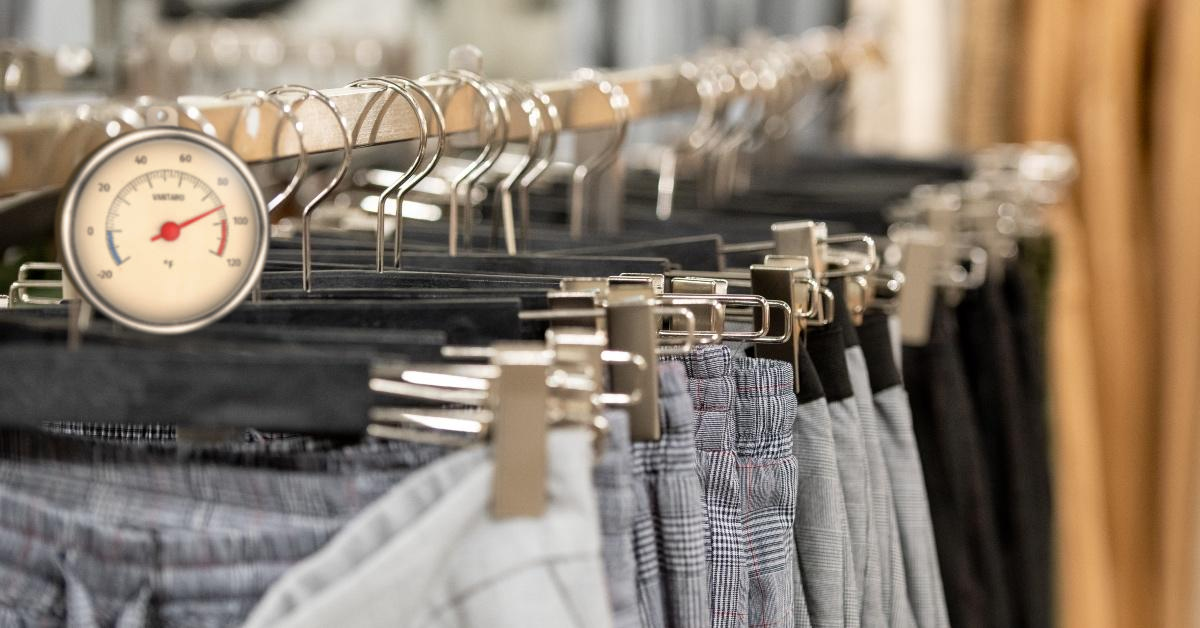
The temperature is 90°F
